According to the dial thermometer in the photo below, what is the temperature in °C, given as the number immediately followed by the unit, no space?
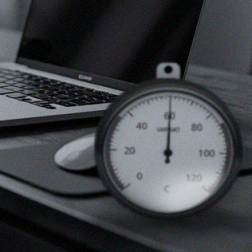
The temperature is 60°C
